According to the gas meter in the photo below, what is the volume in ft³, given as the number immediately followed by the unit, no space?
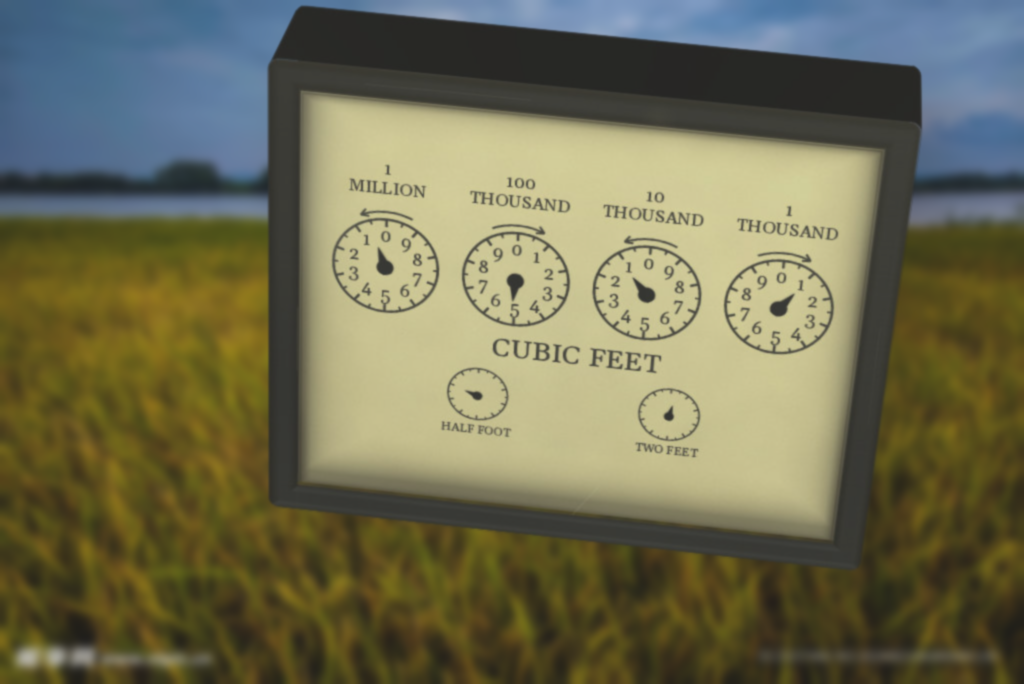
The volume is 51100ft³
